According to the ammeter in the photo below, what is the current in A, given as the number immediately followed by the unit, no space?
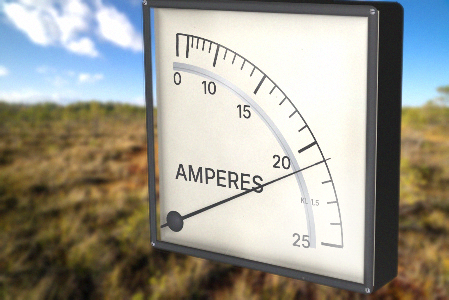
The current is 21A
